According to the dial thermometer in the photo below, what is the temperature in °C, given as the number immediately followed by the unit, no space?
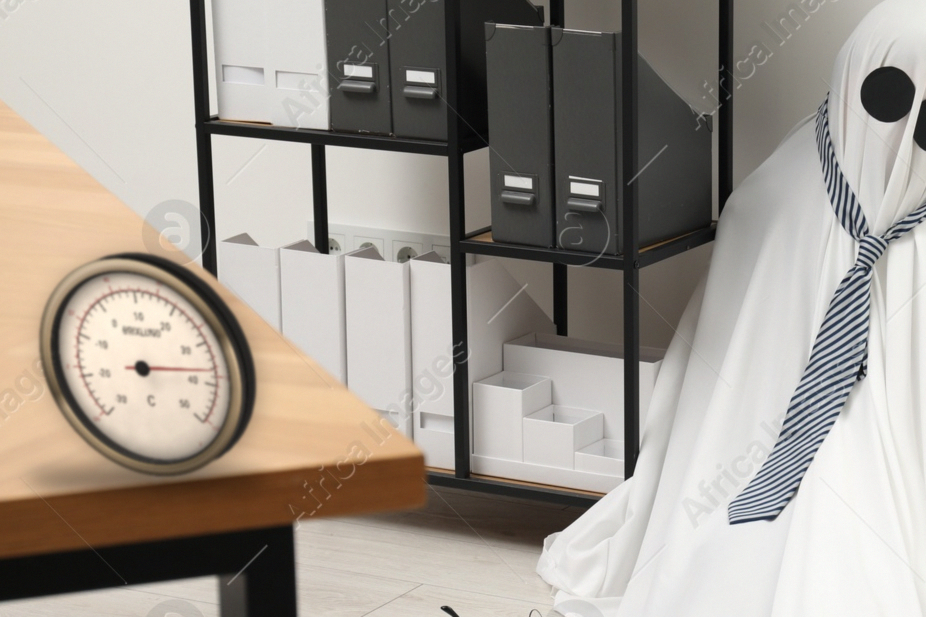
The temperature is 36°C
